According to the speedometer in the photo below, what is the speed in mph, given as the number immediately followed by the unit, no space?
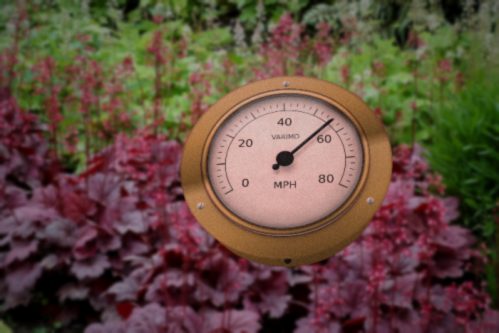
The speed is 56mph
